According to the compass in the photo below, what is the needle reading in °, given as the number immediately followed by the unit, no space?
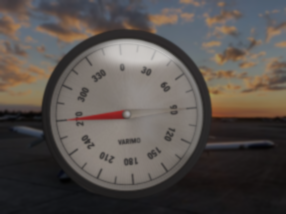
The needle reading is 270°
